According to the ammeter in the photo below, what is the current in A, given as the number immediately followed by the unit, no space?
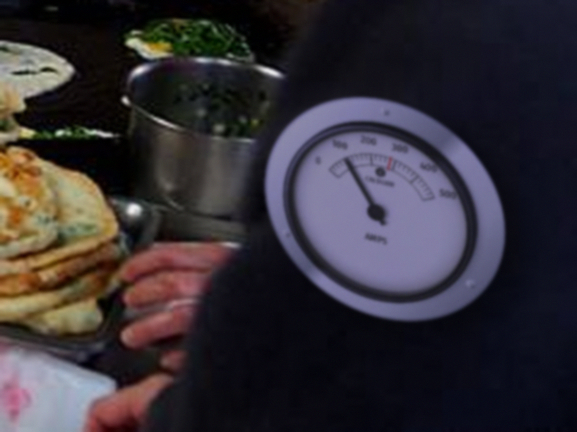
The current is 100A
